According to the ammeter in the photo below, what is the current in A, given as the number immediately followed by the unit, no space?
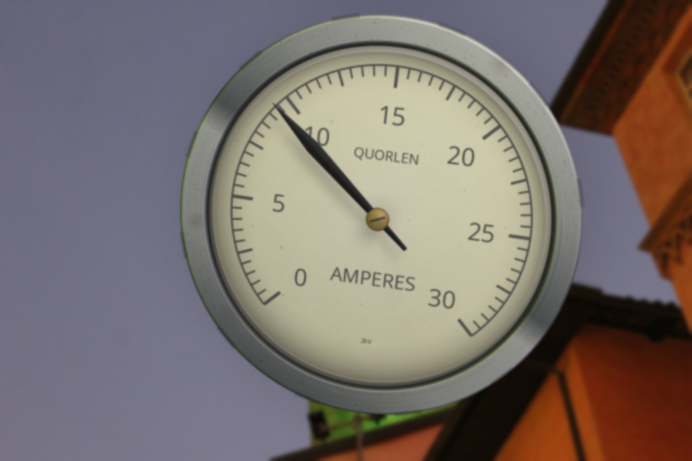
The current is 9.5A
